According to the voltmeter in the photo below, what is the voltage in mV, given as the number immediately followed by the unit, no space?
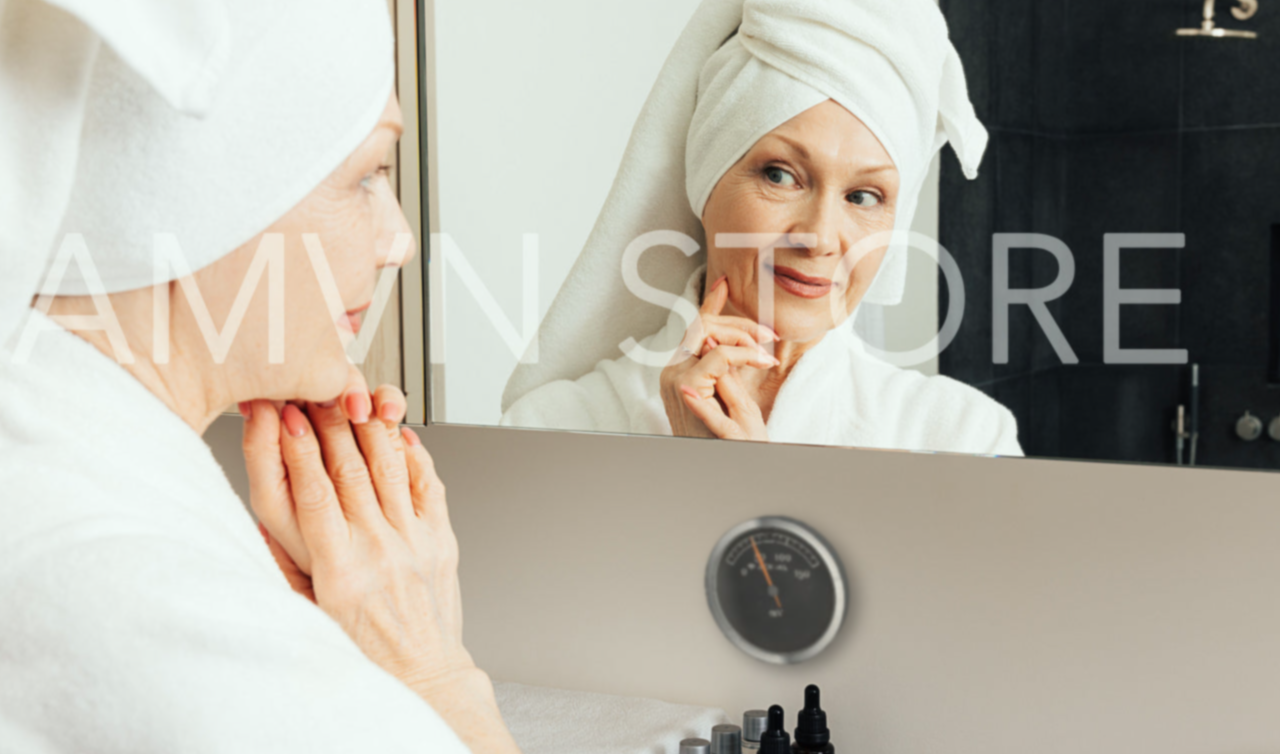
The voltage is 50mV
